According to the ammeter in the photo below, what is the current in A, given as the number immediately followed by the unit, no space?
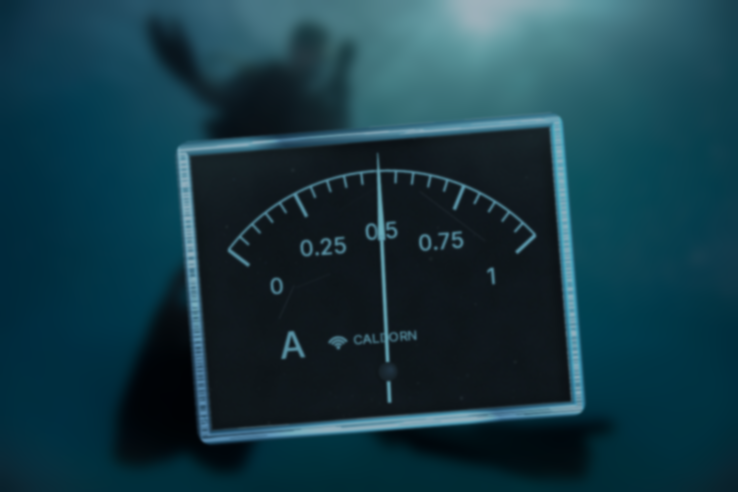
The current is 0.5A
